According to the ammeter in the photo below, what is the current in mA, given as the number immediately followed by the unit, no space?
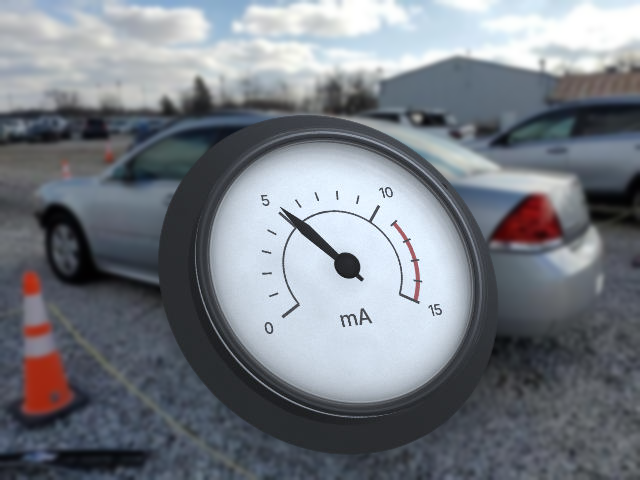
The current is 5mA
